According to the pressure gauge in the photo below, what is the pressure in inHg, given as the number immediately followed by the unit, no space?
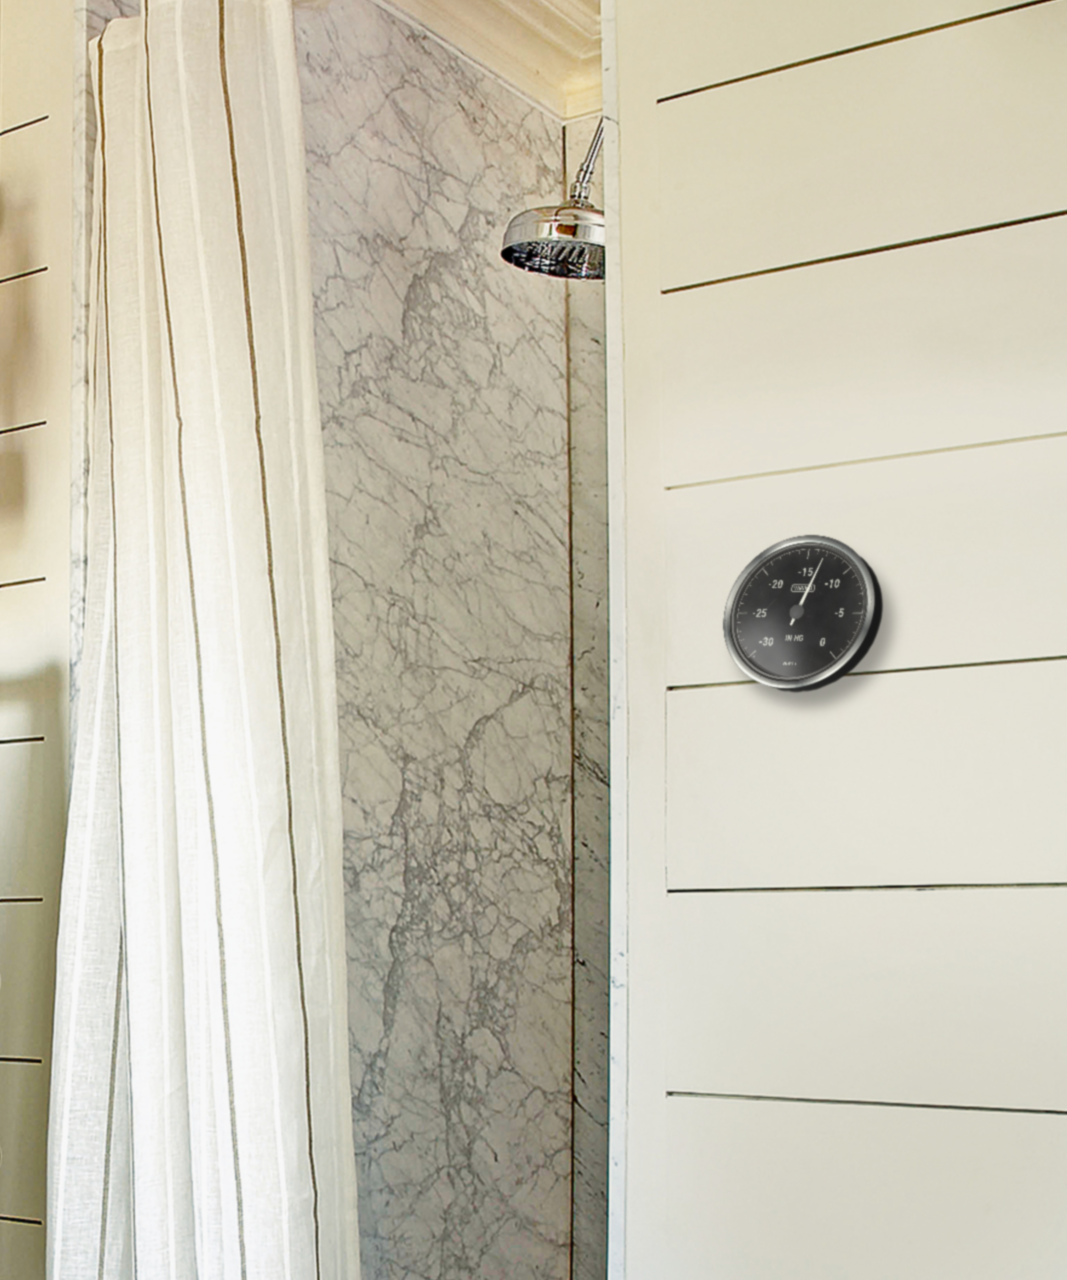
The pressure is -13inHg
